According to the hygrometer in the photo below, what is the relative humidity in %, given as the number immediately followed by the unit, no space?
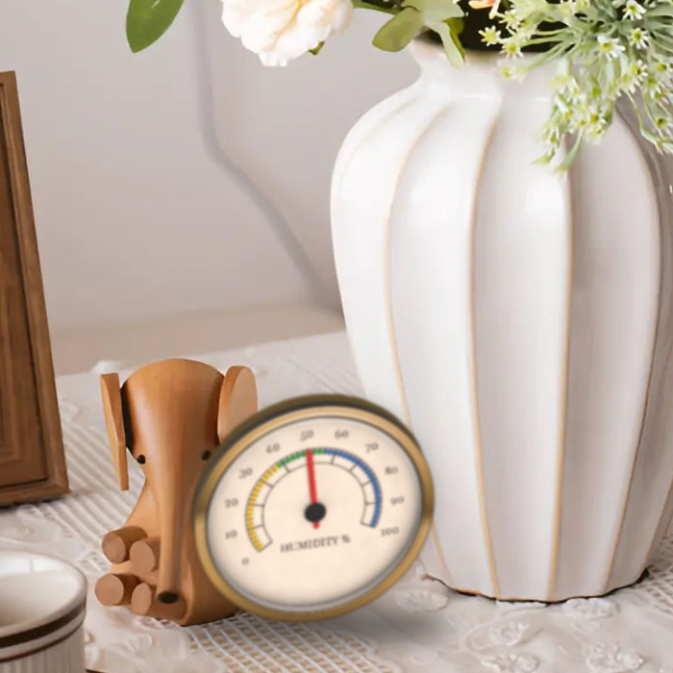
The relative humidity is 50%
